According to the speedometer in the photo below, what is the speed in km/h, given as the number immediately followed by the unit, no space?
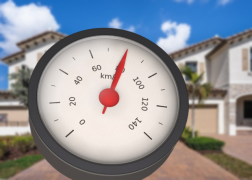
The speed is 80km/h
